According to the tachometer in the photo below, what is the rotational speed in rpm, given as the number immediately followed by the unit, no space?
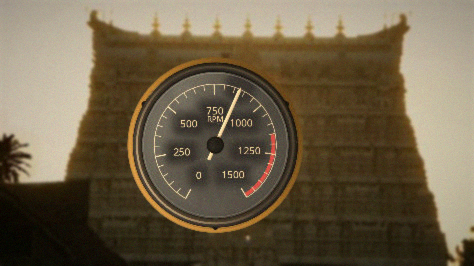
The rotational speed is 875rpm
